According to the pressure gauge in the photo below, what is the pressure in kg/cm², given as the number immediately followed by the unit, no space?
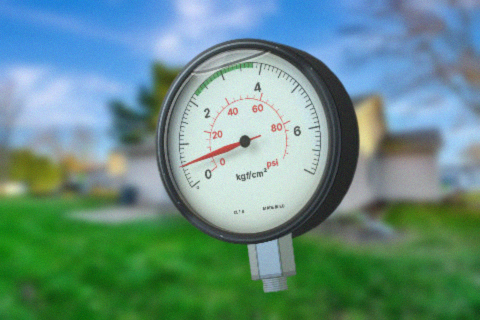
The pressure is 0.5kg/cm²
